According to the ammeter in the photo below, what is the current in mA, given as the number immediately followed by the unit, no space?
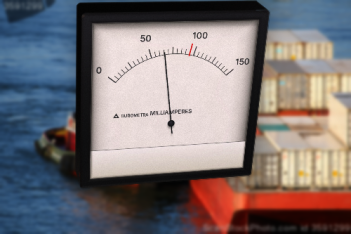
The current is 65mA
